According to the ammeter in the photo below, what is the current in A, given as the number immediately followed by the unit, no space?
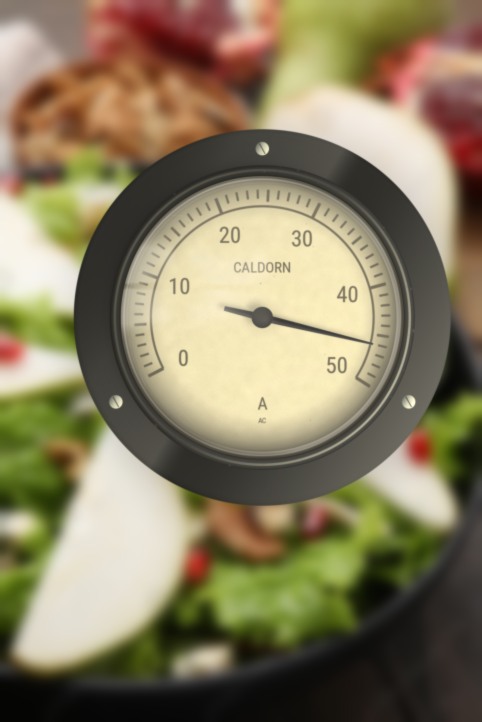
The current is 46A
